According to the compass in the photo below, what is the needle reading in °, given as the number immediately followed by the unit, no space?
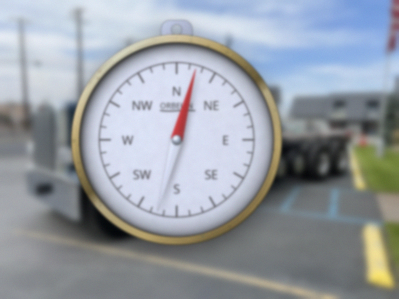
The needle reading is 15°
